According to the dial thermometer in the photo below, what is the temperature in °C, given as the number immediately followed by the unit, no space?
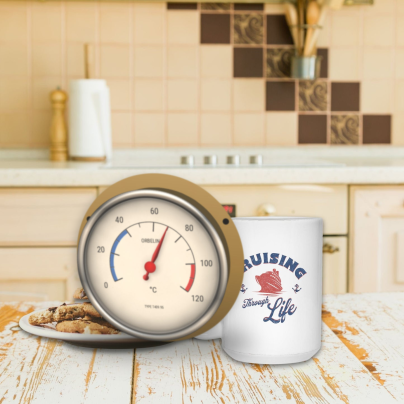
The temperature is 70°C
